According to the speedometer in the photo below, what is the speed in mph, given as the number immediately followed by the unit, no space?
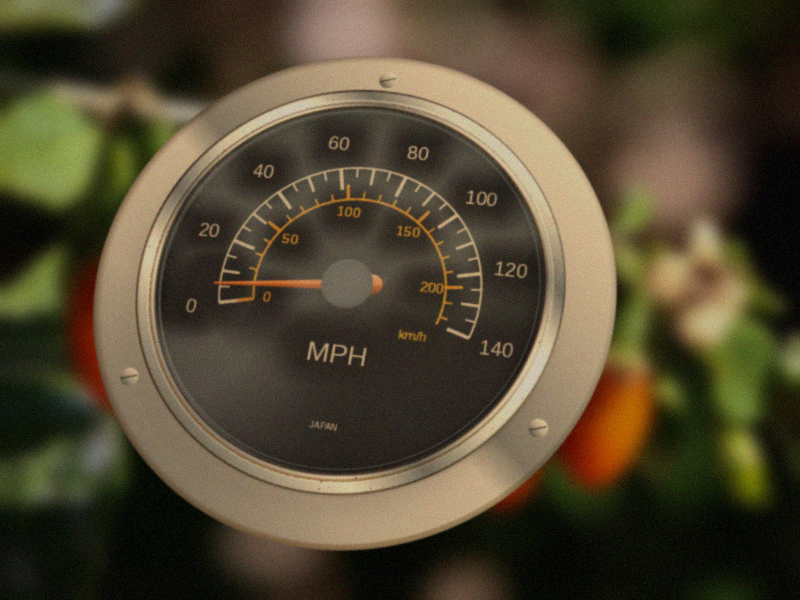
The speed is 5mph
